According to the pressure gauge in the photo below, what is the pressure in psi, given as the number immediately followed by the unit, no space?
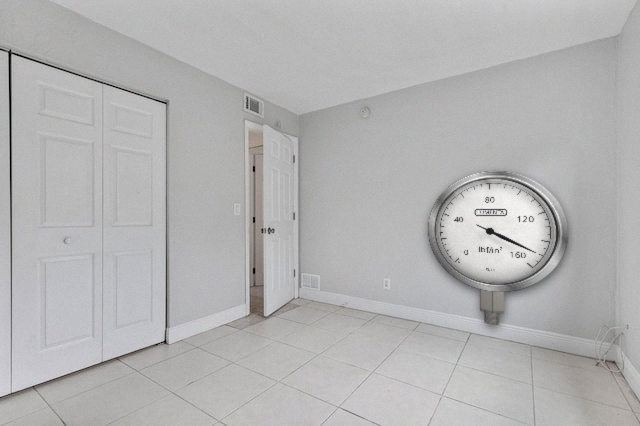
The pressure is 150psi
